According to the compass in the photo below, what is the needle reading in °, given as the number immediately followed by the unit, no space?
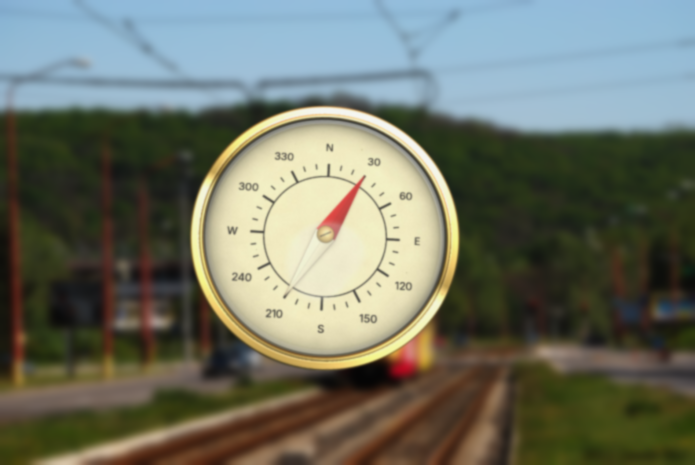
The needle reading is 30°
